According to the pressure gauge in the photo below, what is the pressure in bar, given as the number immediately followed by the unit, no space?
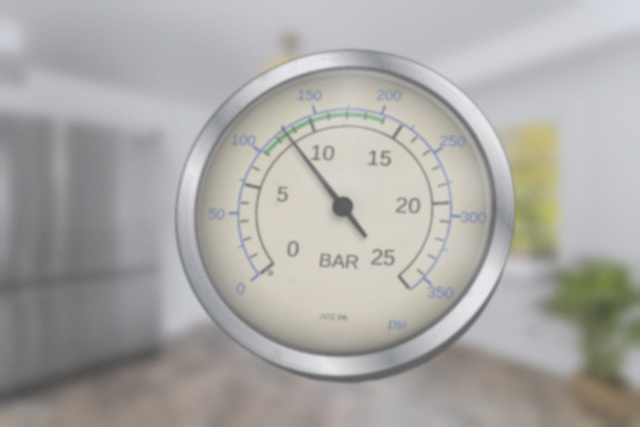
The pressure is 8.5bar
